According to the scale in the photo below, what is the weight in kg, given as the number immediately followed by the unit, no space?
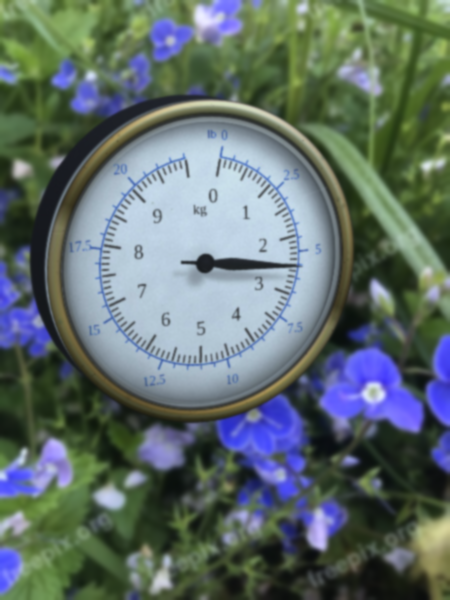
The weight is 2.5kg
